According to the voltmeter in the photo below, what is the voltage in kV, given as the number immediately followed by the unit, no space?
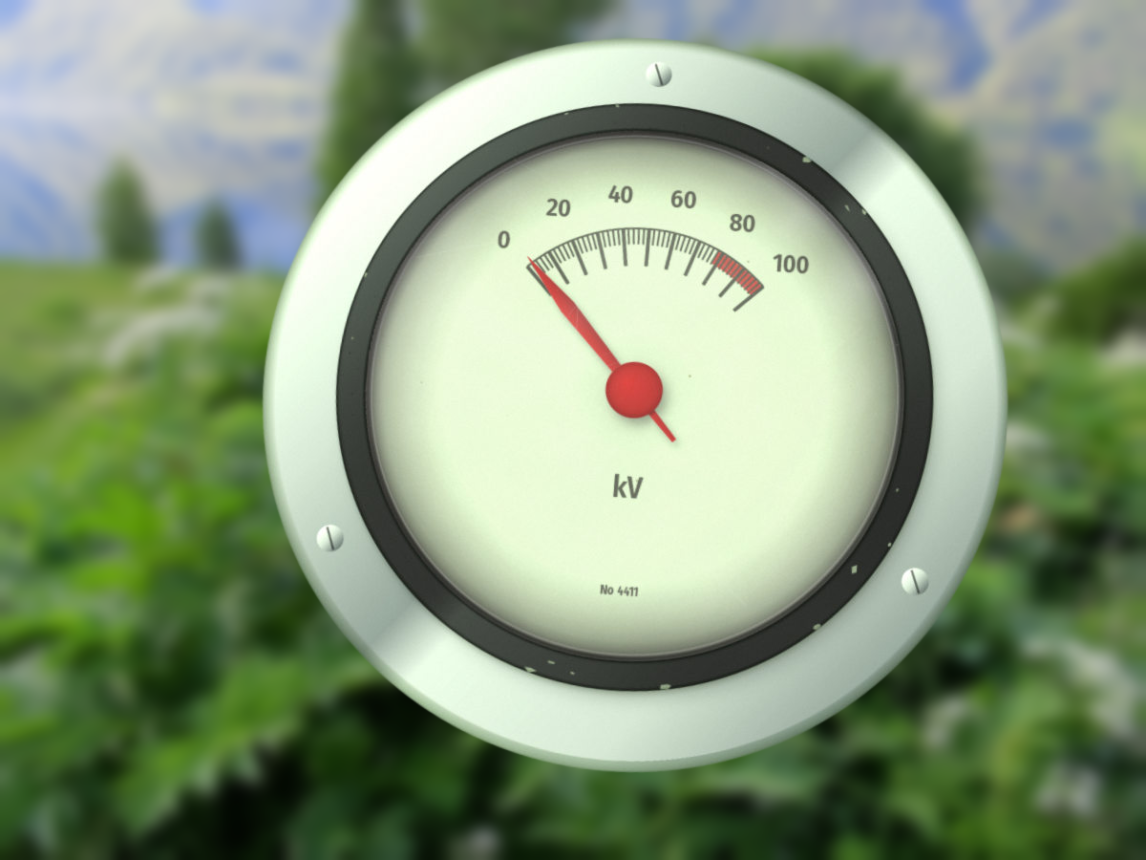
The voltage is 2kV
